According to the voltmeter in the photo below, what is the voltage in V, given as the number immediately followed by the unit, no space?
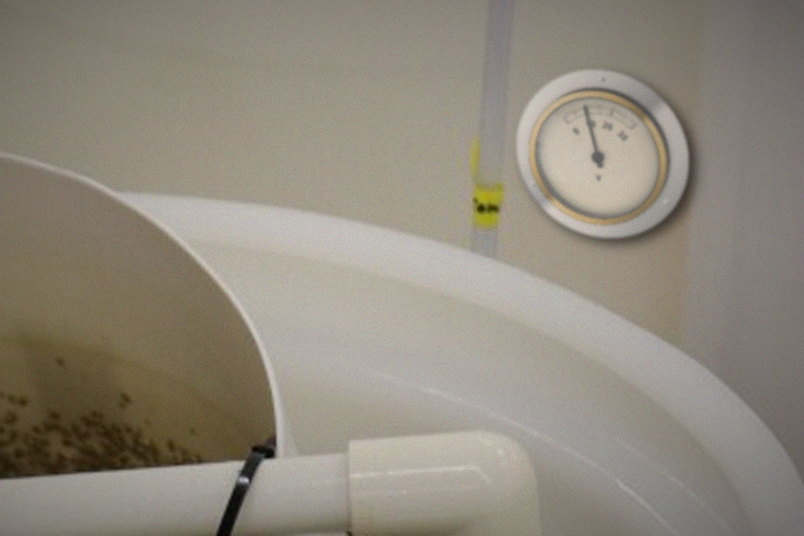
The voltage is 10V
